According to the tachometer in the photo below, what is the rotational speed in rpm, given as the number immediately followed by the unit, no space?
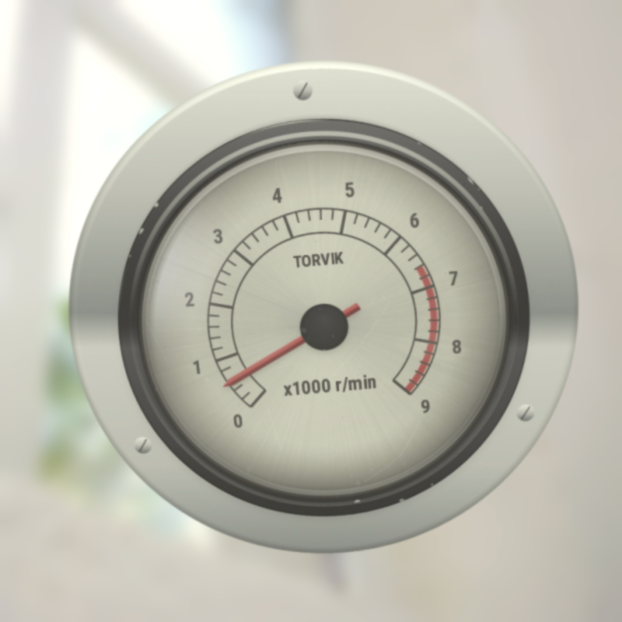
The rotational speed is 600rpm
